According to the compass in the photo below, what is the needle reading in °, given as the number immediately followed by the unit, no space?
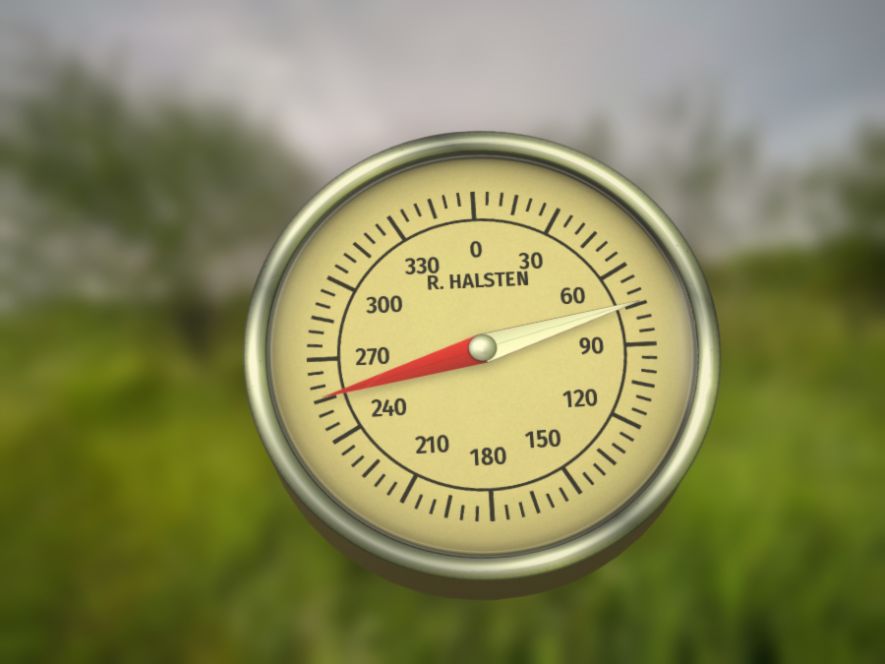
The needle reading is 255°
